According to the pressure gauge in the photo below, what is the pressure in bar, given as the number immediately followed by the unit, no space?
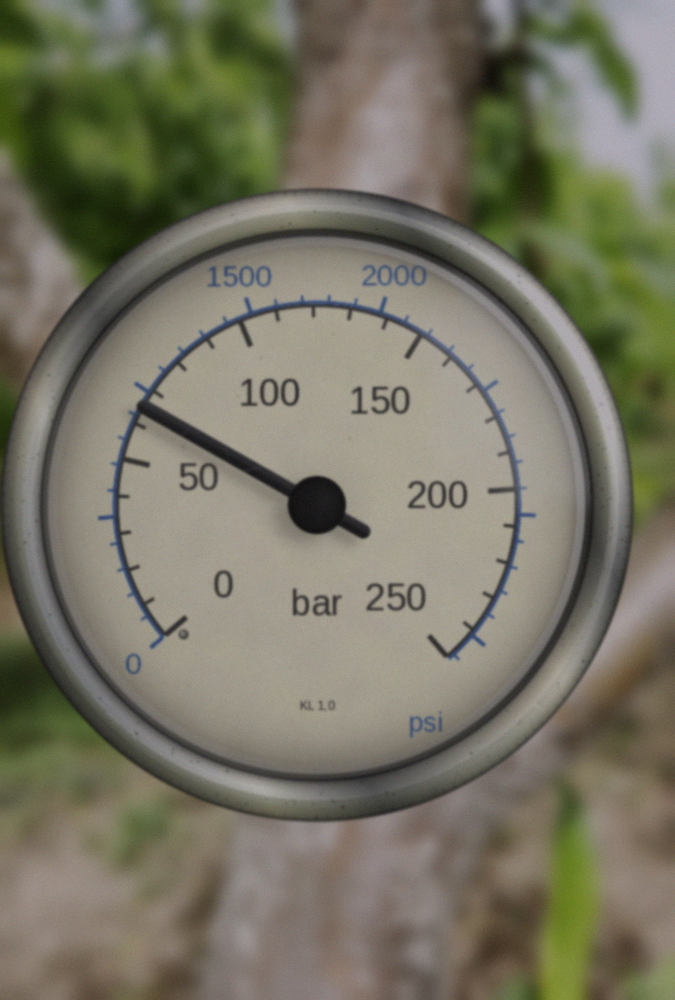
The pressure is 65bar
